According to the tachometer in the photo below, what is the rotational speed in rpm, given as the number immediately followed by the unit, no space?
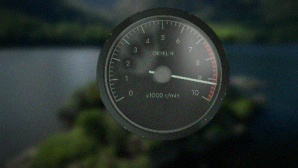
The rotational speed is 9200rpm
